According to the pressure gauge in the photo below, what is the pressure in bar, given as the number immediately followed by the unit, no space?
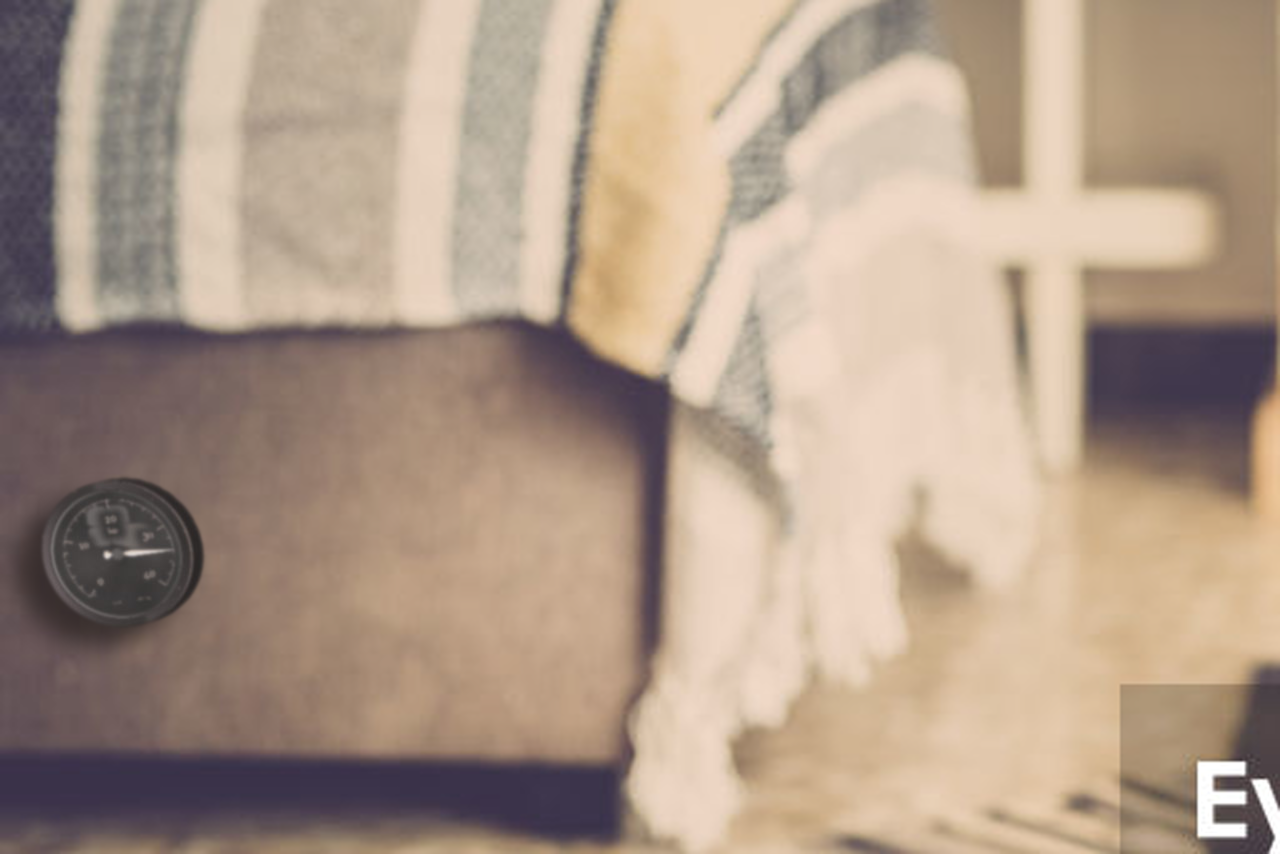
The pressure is 34bar
